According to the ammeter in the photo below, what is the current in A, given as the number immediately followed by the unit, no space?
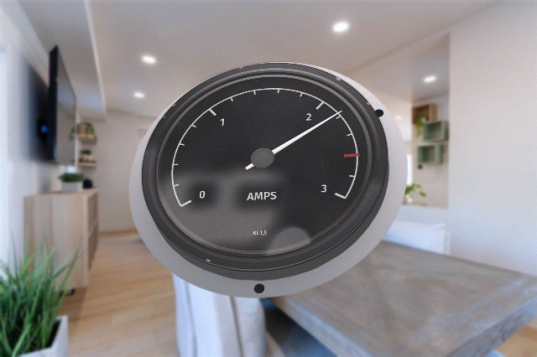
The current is 2.2A
